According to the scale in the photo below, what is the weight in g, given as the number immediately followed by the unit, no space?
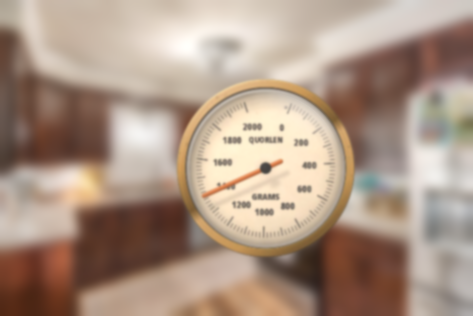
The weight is 1400g
